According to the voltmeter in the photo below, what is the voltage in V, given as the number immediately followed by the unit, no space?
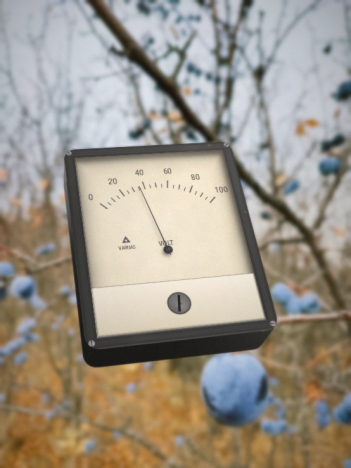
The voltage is 35V
